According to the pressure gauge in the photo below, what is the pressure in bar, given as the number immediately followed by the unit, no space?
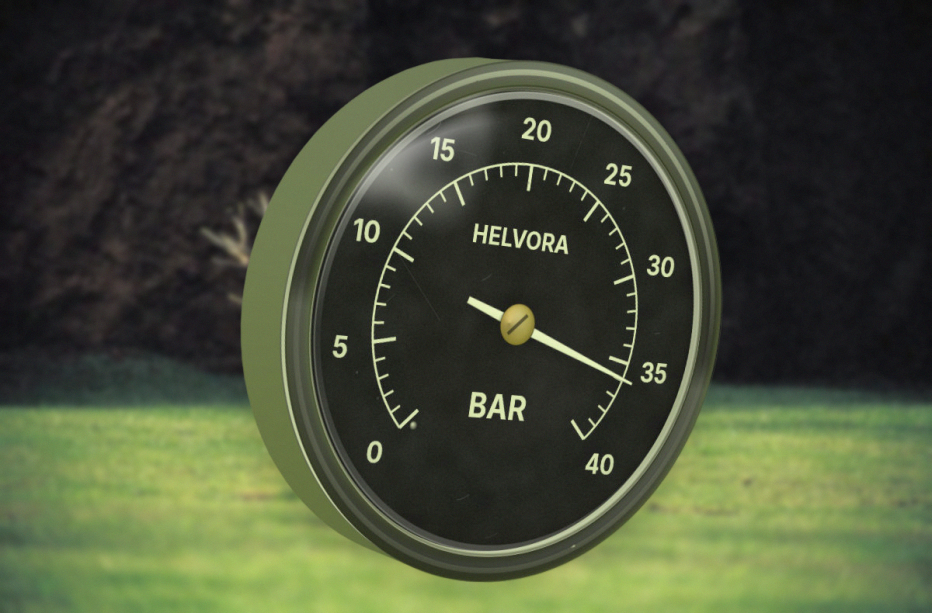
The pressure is 36bar
